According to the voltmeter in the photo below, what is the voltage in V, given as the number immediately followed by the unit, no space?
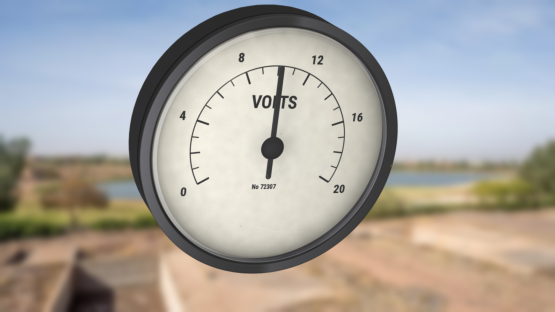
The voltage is 10V
